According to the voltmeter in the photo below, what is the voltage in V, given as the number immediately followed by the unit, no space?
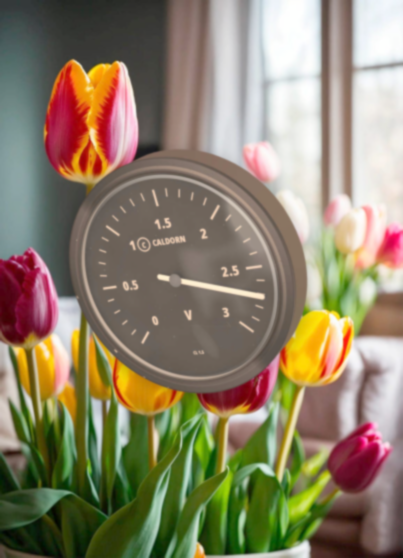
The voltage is 2.7V
